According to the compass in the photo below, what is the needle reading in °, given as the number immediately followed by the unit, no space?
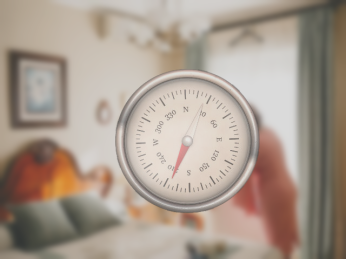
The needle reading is 205°
